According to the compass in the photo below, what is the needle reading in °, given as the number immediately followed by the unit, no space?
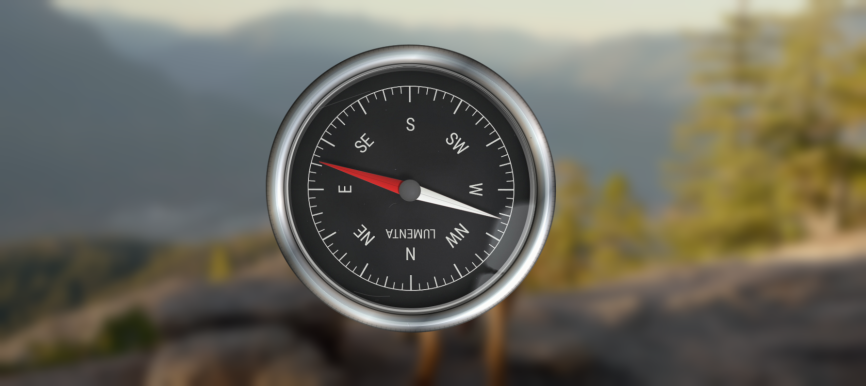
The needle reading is 107.5°
